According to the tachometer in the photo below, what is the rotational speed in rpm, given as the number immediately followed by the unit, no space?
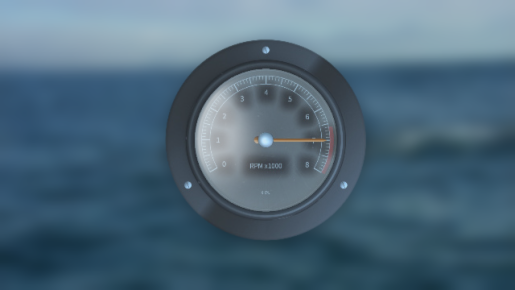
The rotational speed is 7000rpm
